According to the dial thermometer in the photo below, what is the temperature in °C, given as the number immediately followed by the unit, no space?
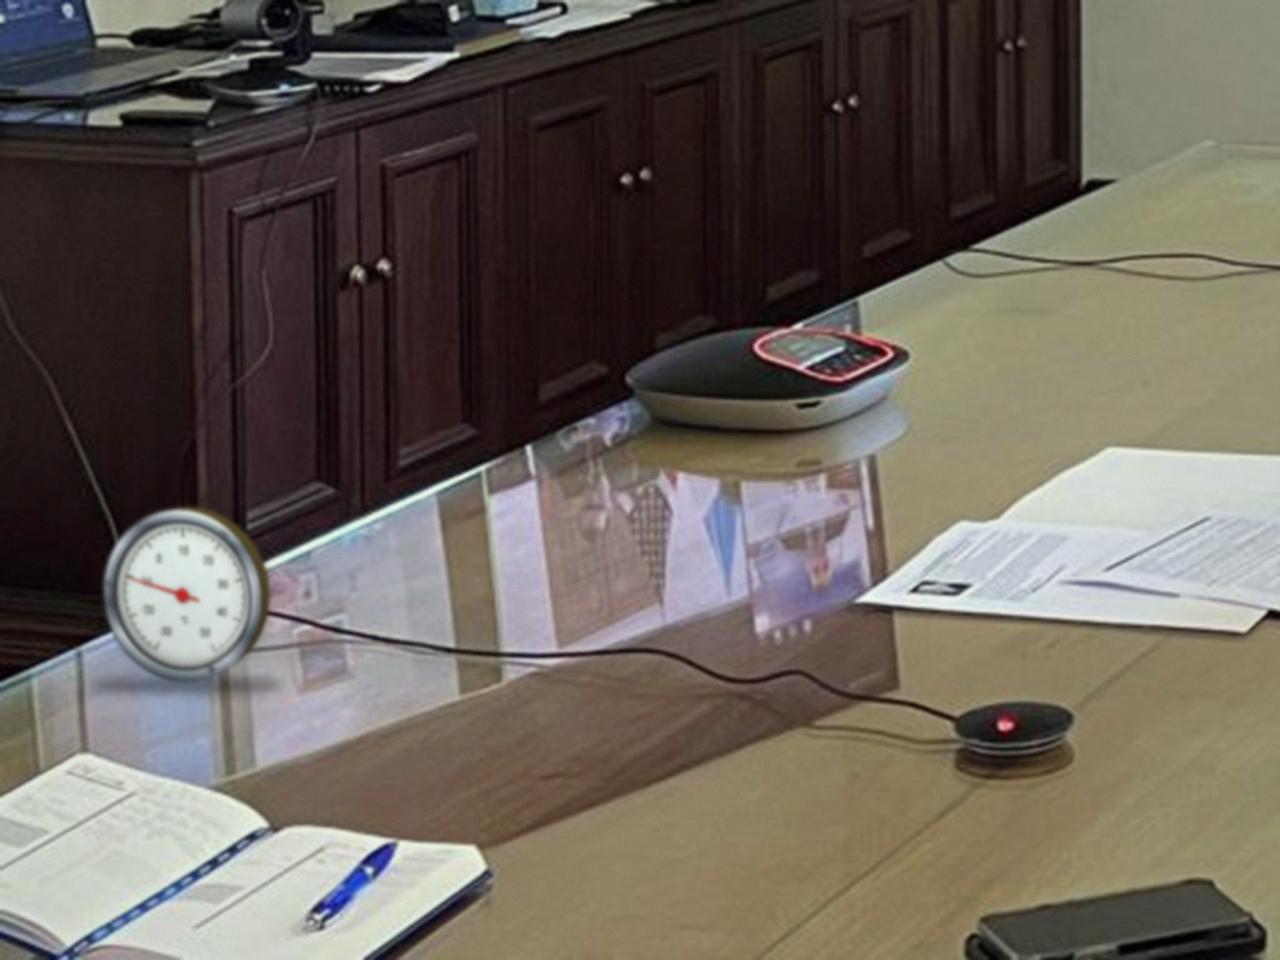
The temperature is -10°C
